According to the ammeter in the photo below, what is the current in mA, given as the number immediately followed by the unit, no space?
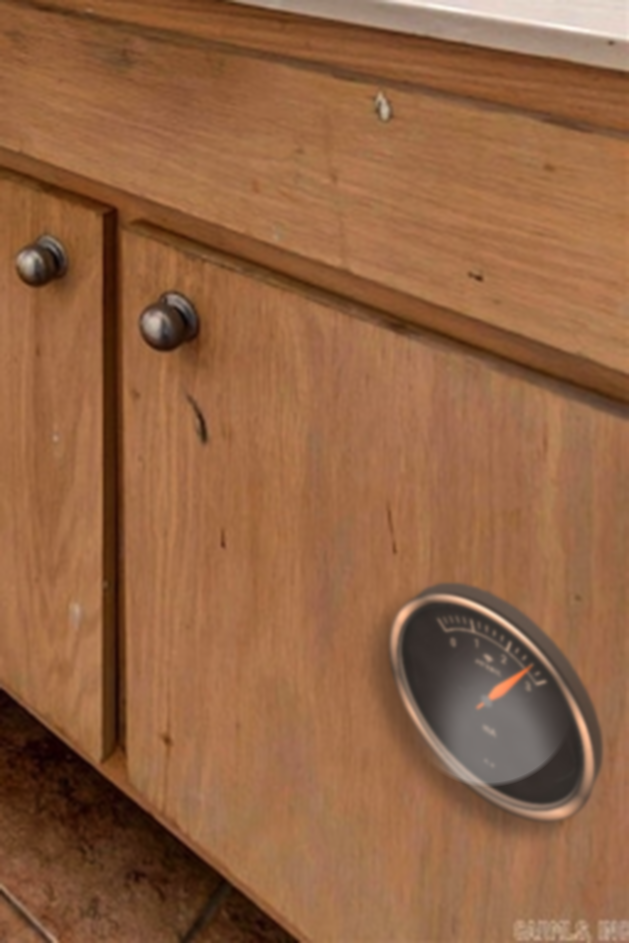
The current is 2.6mA
